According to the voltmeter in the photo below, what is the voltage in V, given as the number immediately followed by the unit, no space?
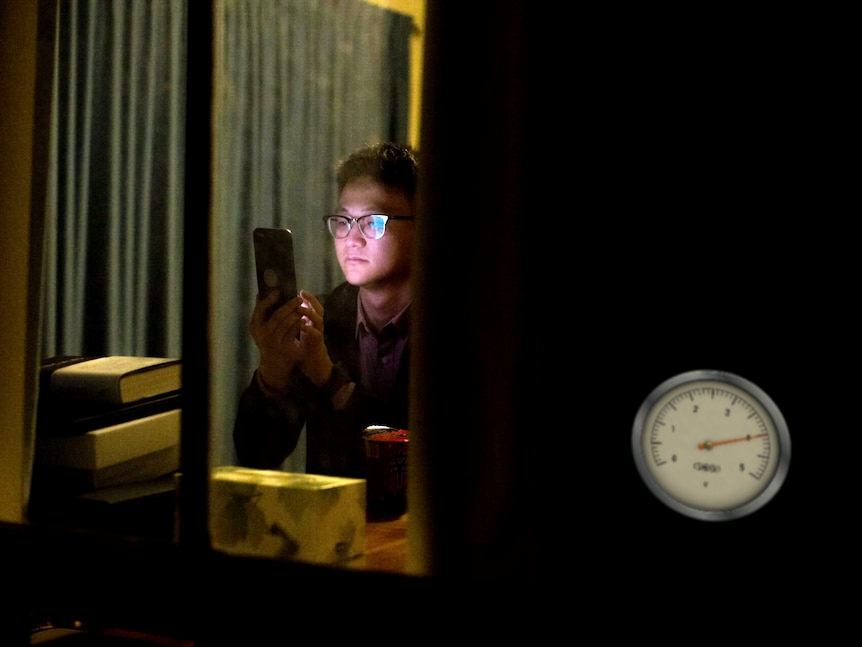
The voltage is 4V
